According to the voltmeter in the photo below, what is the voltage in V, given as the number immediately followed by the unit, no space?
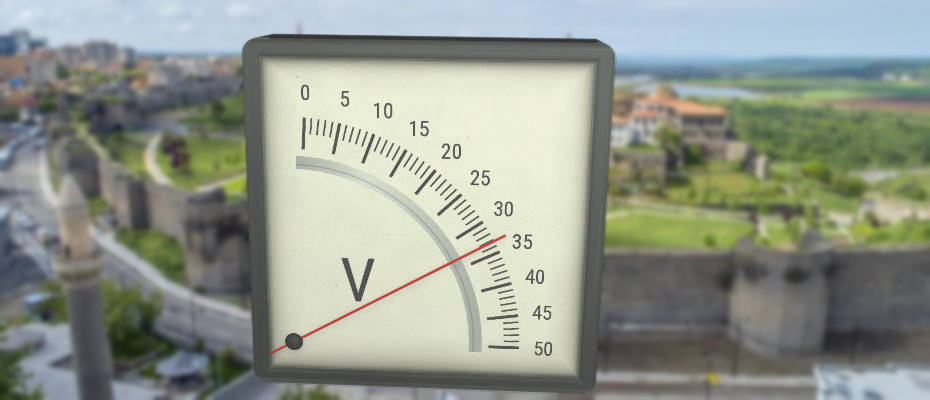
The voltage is 33V
